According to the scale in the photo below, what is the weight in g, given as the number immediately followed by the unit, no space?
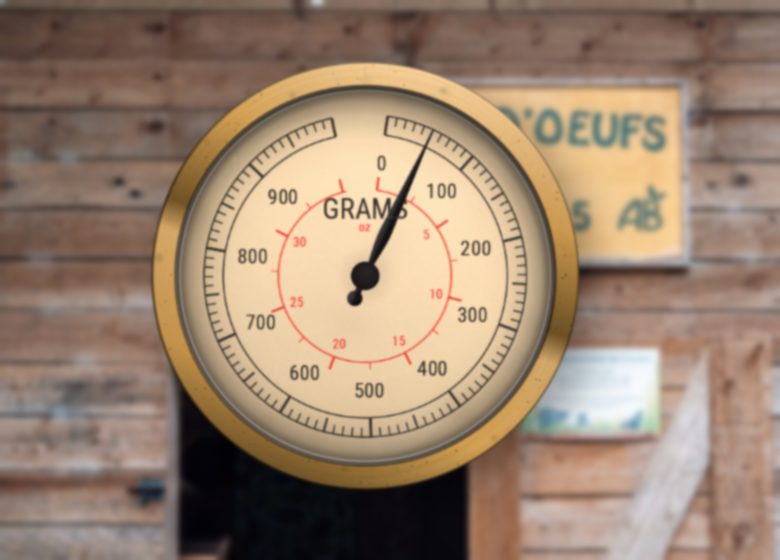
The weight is 50g
